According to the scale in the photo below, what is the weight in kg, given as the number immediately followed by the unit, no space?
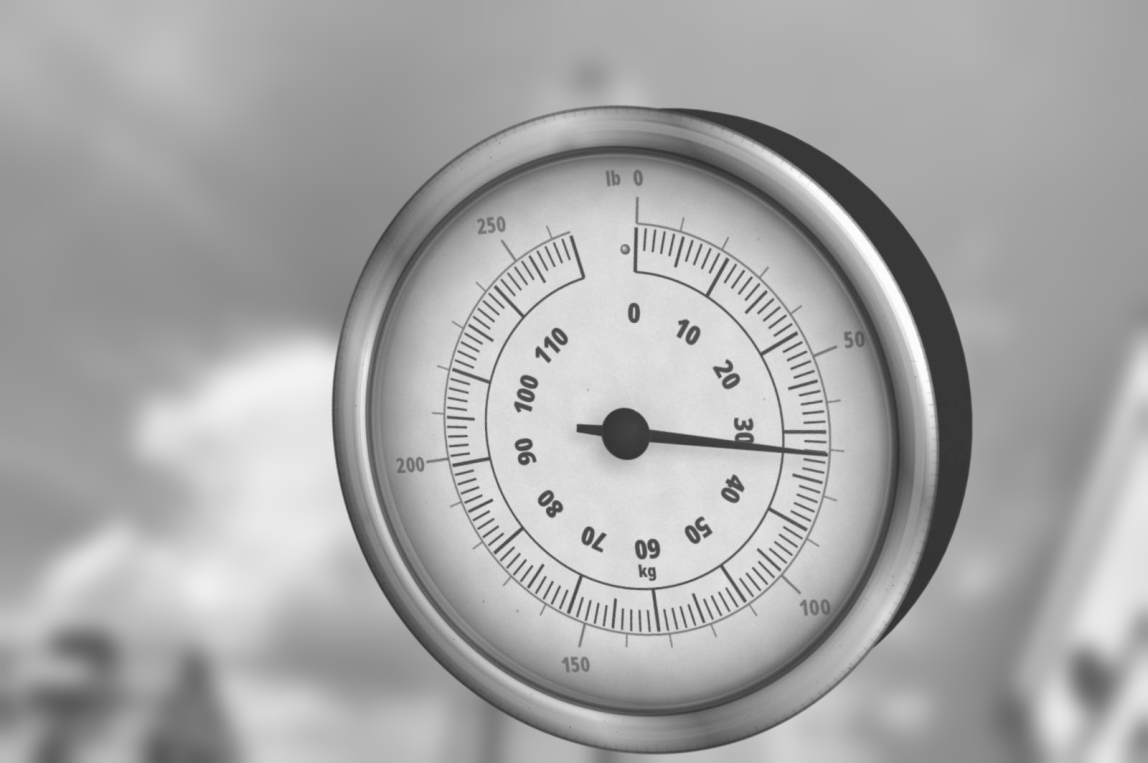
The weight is 32kg
